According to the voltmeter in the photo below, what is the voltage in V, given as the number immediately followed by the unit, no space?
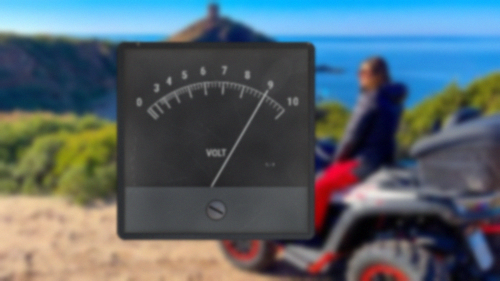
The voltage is 9V
